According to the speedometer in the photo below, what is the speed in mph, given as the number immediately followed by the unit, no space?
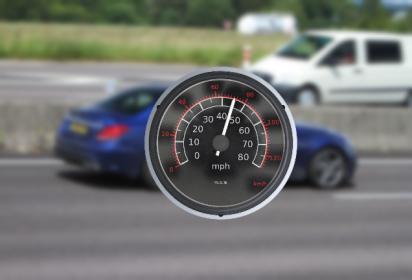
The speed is 45mph
